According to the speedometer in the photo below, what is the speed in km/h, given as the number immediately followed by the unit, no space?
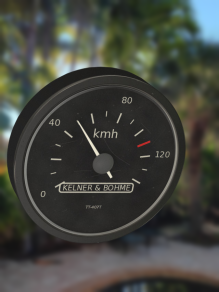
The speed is 50km/h
